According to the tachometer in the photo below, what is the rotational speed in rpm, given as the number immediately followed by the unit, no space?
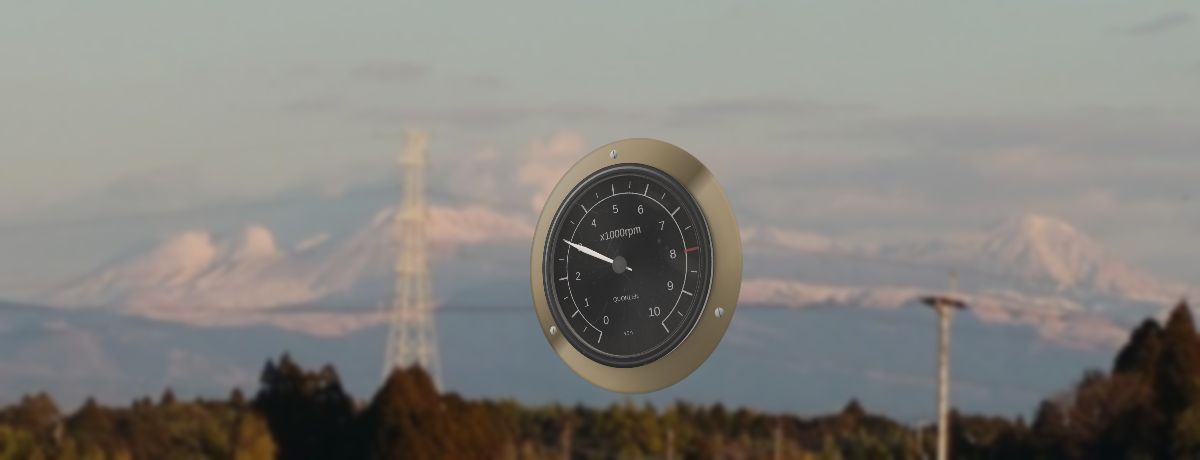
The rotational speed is 3000rpm
